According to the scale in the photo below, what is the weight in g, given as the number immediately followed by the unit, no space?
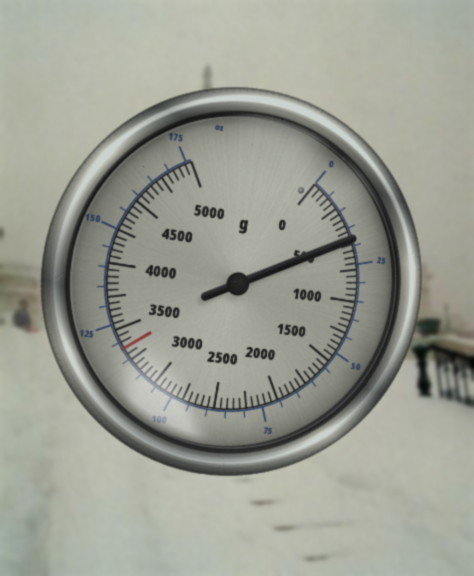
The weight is 500g
